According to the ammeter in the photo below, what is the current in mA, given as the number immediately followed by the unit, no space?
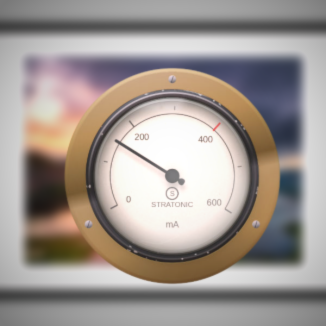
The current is 150mA
